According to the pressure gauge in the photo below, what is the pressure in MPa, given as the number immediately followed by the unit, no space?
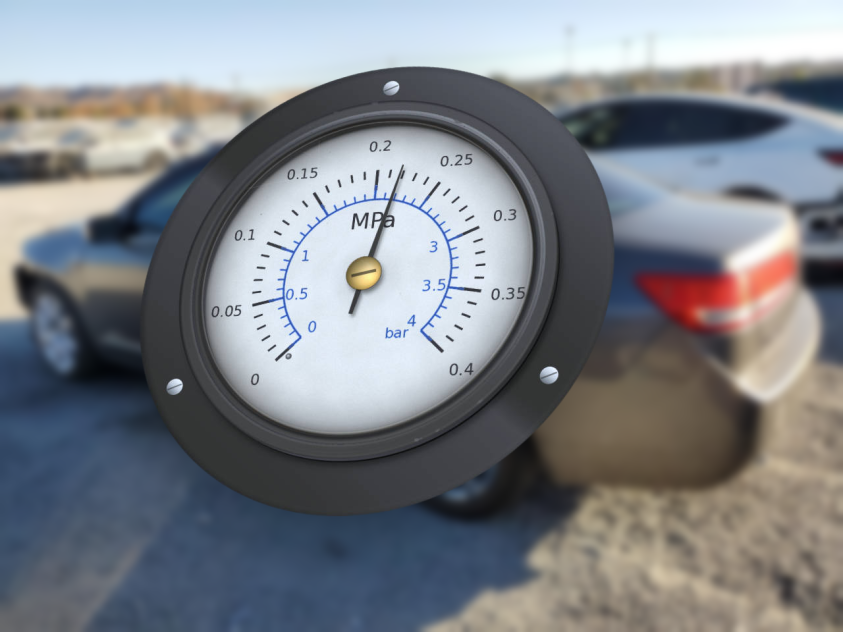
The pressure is 0.22MPa
